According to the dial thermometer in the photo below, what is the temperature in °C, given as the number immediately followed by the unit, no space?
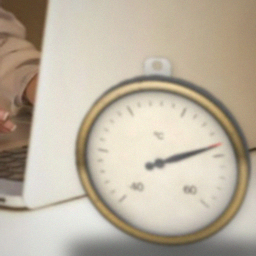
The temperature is 36°C
